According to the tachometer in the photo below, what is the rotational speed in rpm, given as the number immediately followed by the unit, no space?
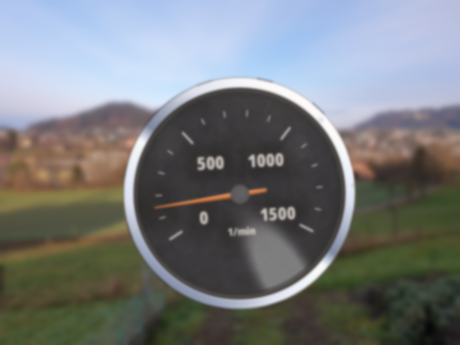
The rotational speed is 150rpm
